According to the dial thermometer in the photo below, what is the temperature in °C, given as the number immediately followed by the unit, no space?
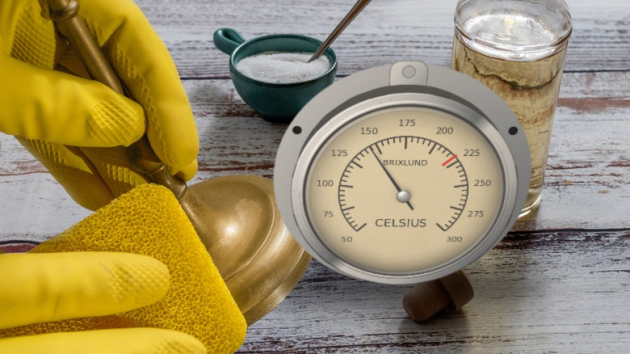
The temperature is 145°C
